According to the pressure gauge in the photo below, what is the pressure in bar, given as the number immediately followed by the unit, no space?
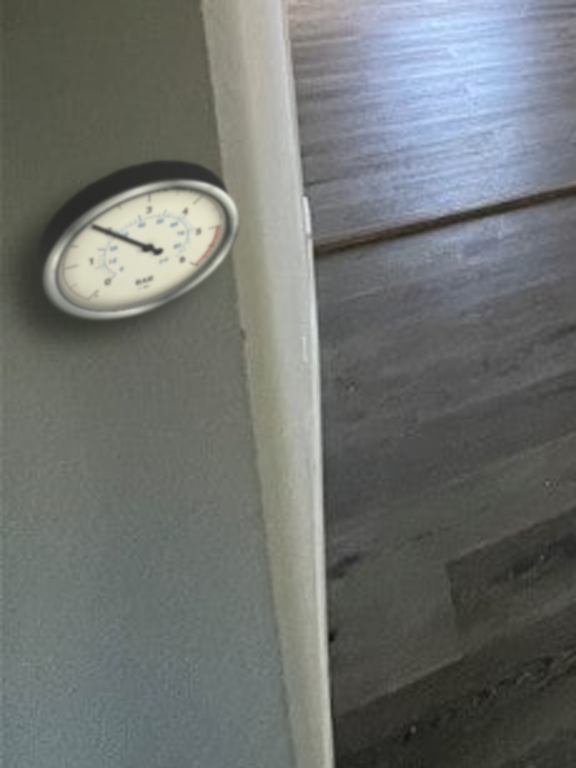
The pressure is 2bar
